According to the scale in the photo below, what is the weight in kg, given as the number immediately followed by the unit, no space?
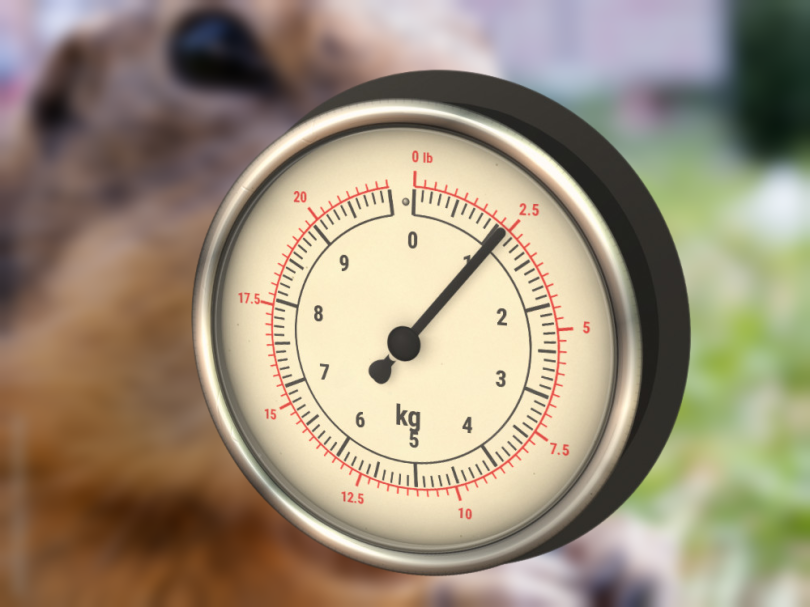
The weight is 1.1kg
